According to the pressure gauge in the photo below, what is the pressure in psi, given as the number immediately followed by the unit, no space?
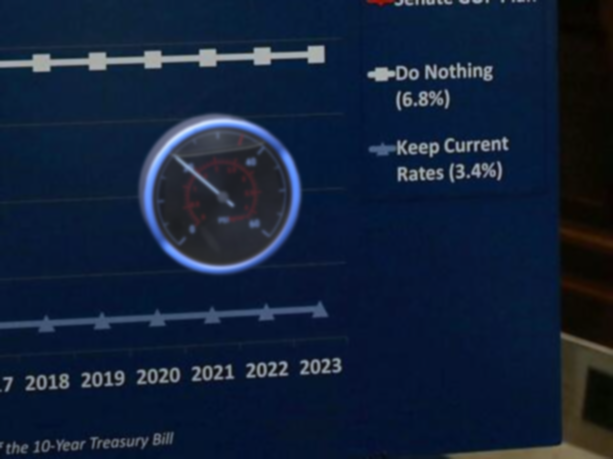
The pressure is 20psi
